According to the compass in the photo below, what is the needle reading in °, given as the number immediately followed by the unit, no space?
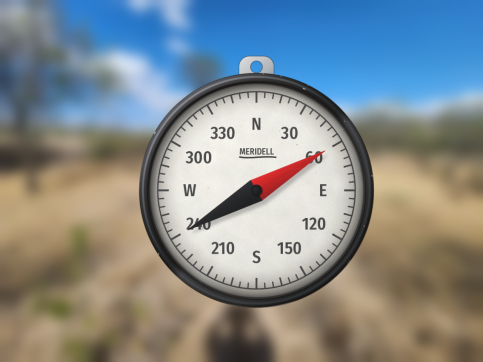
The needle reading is 60°
